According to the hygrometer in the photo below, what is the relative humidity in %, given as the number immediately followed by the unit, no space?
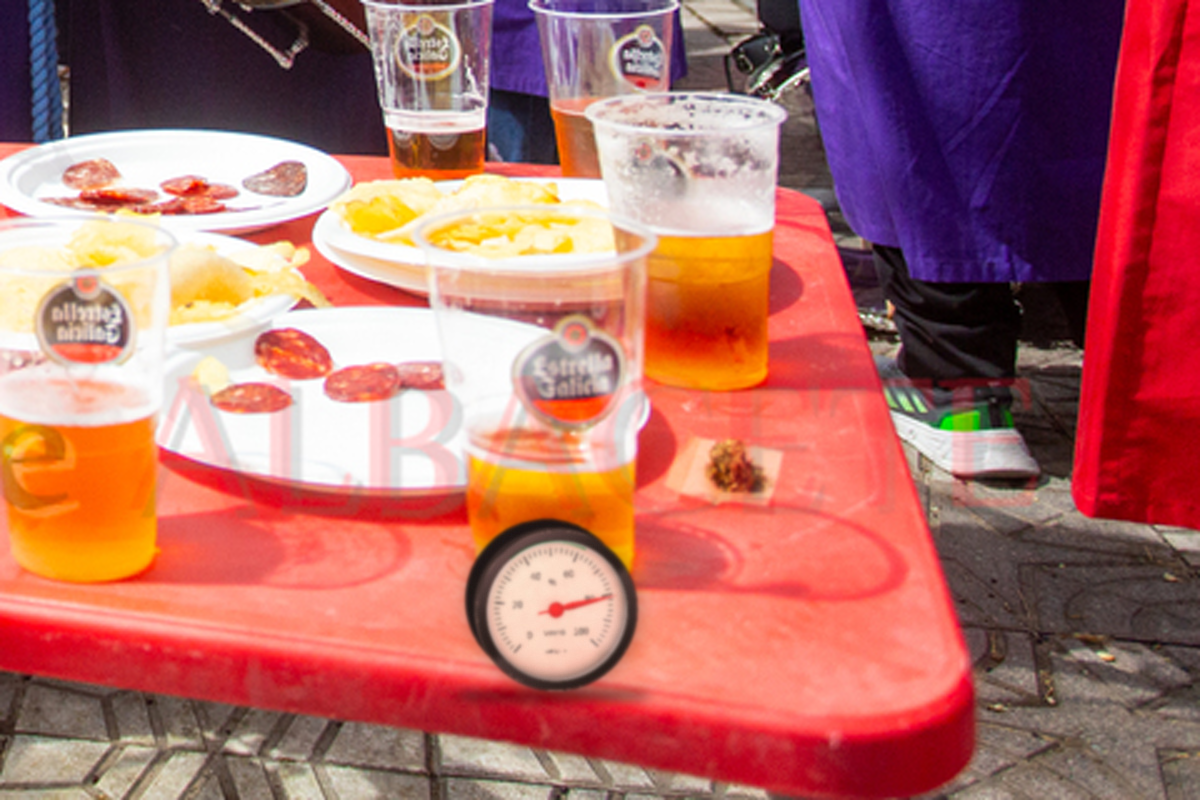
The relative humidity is 80%
